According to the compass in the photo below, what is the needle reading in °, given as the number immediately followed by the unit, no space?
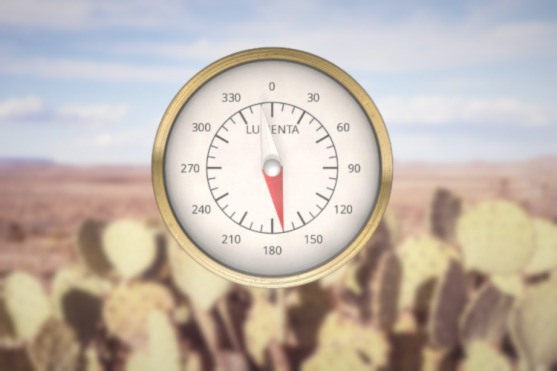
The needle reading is 170°
